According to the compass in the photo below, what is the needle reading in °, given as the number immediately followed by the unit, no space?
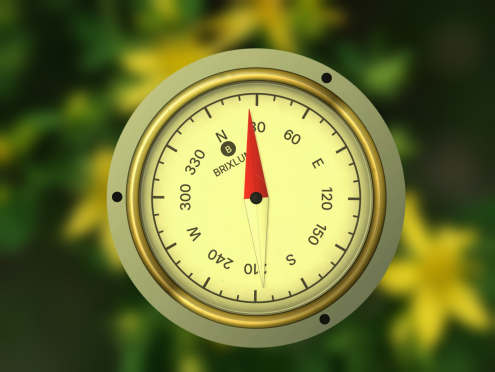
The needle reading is 25°
